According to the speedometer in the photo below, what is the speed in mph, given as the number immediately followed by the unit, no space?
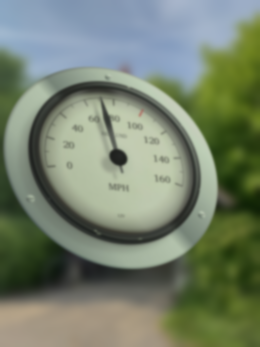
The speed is 70mph
